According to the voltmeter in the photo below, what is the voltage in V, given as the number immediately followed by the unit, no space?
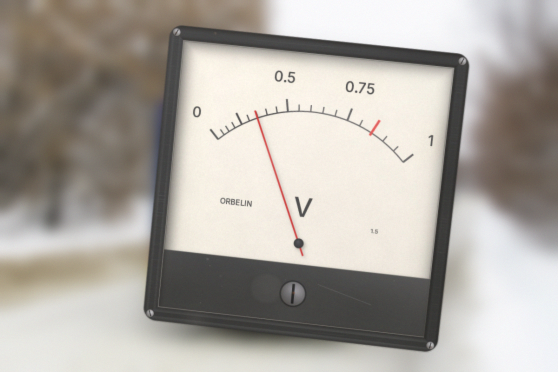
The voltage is 0.35V
